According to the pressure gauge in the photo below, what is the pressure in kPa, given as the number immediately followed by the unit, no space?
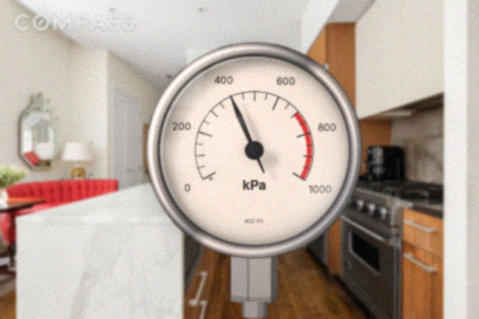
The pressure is 400kPa
